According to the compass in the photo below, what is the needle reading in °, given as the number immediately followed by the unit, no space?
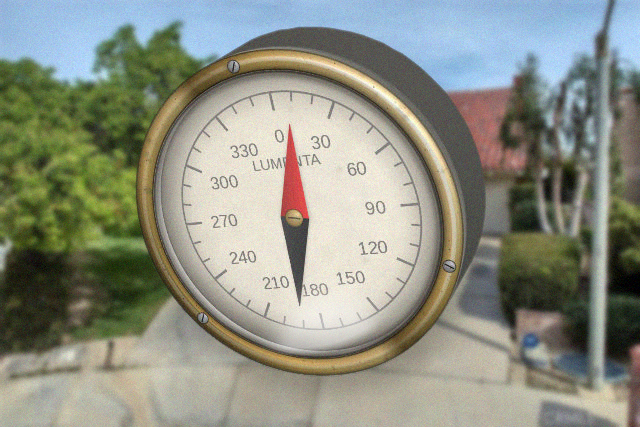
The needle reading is 10°
